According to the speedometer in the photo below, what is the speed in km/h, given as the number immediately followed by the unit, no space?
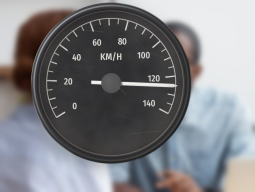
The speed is 125km/h
